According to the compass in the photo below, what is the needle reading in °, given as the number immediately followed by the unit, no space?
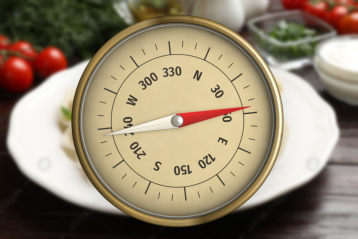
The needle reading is 55°
